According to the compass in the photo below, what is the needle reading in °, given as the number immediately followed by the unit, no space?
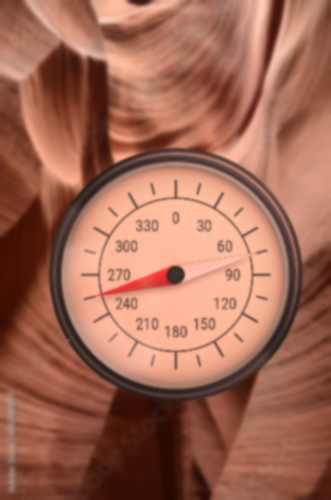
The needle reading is 255°
